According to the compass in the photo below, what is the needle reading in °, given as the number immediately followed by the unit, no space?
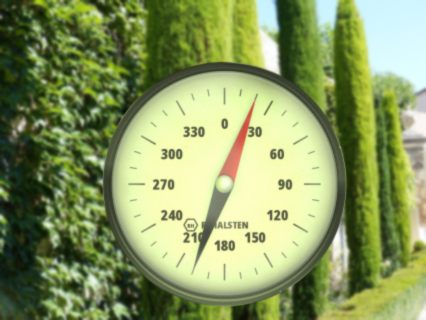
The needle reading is 20°
